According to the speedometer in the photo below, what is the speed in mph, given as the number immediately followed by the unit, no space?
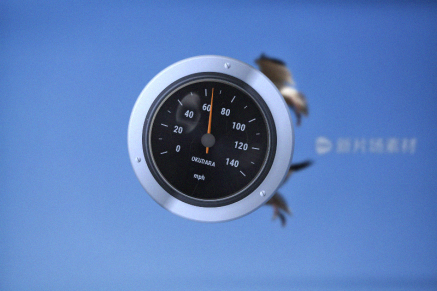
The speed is 65mph
